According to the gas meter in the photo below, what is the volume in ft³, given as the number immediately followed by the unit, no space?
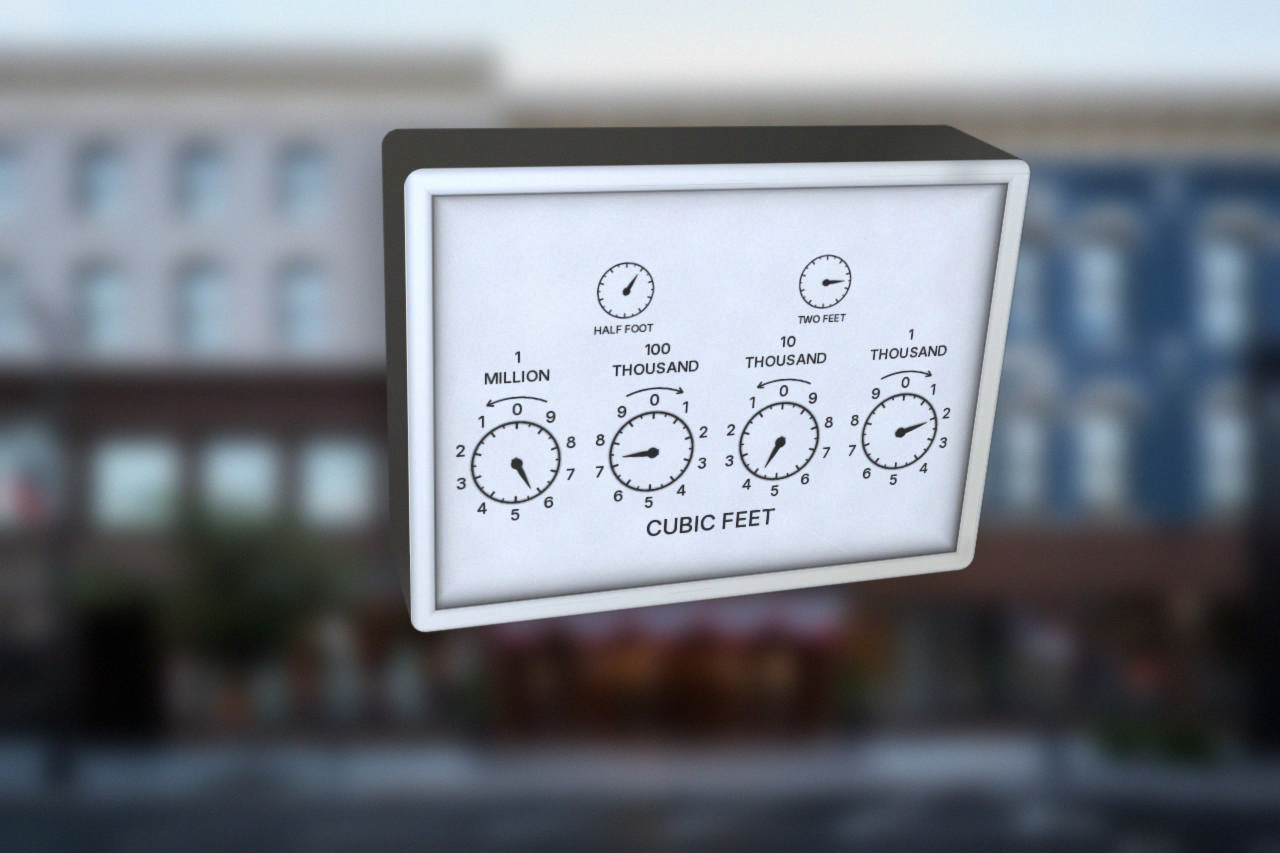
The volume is 574200ft³
